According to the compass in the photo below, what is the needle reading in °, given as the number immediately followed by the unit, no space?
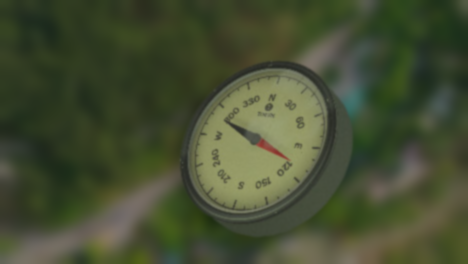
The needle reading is 110°
